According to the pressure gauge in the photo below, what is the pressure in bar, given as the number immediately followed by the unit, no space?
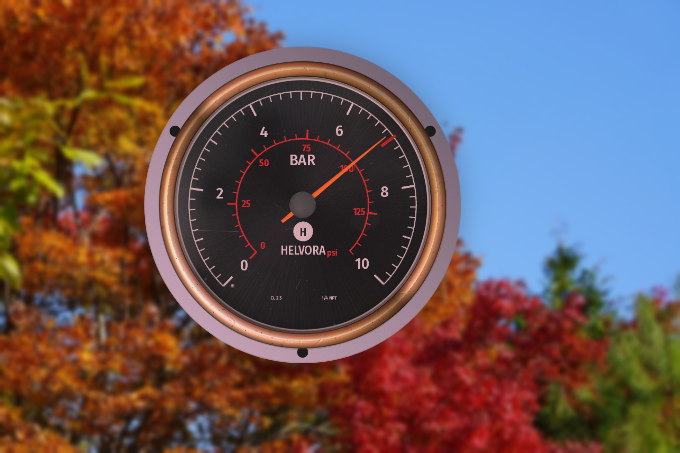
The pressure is 6.9bar
